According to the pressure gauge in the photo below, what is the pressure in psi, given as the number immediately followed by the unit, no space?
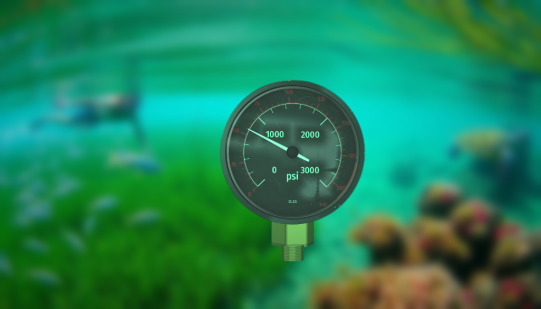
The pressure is 800psi
